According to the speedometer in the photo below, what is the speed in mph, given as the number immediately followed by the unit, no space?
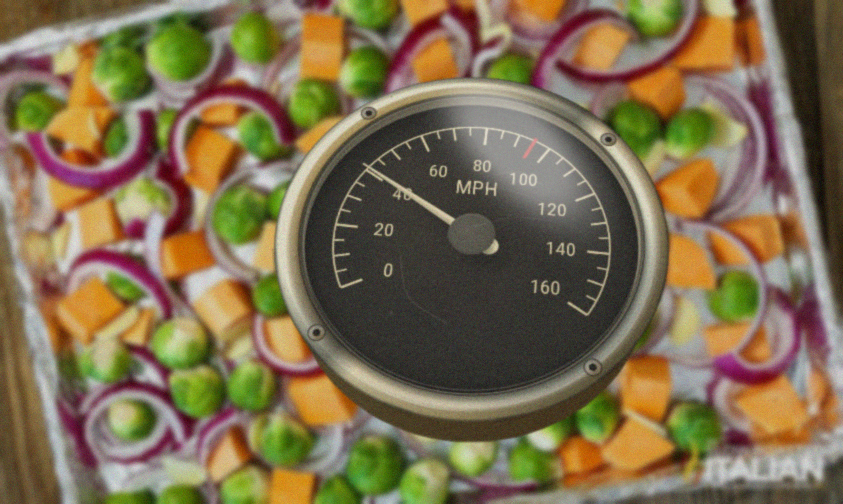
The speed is 40mph
